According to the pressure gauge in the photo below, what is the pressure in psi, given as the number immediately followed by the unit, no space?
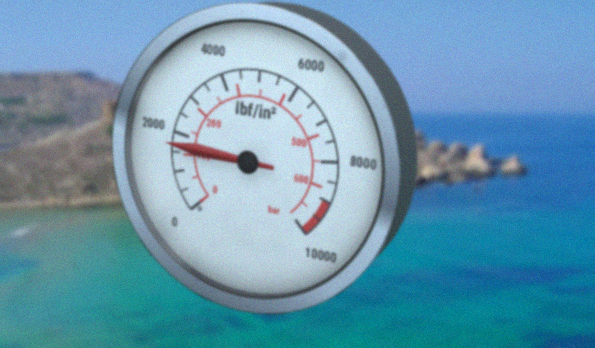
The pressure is 1750psi
